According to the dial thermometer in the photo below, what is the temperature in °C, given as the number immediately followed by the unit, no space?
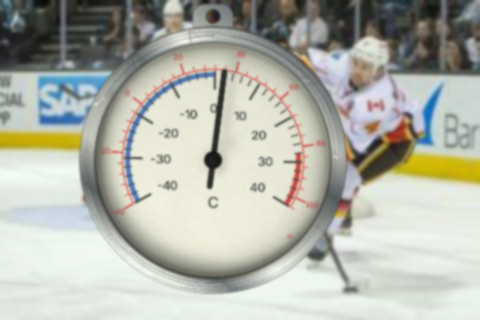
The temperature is 2°C
